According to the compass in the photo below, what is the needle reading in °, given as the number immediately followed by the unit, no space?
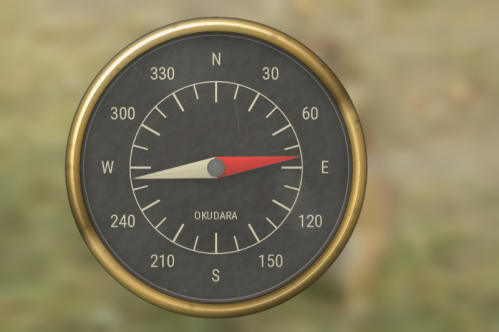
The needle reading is 82.5°
